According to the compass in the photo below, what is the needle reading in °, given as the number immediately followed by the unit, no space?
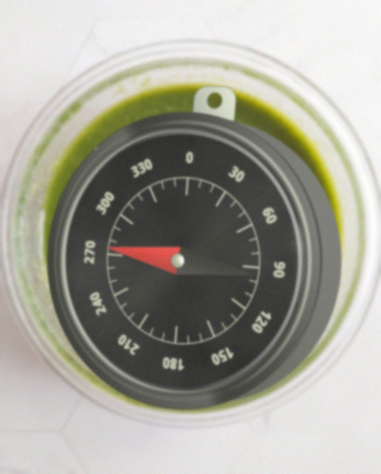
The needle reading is 275°
